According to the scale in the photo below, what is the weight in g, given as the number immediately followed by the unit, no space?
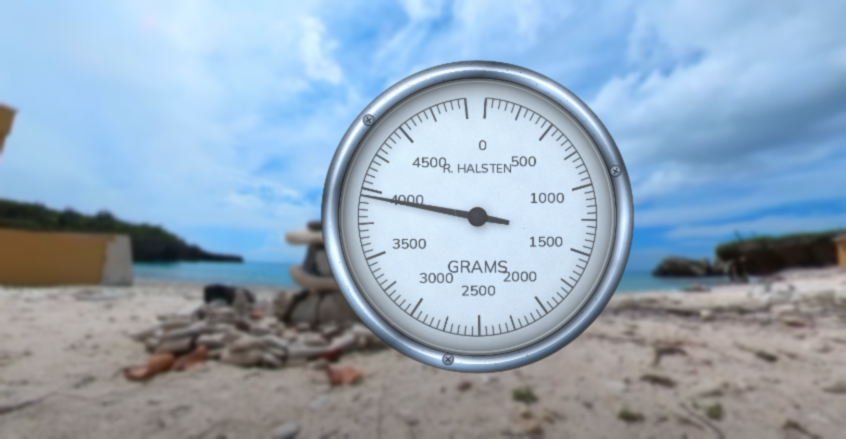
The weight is 3950g
